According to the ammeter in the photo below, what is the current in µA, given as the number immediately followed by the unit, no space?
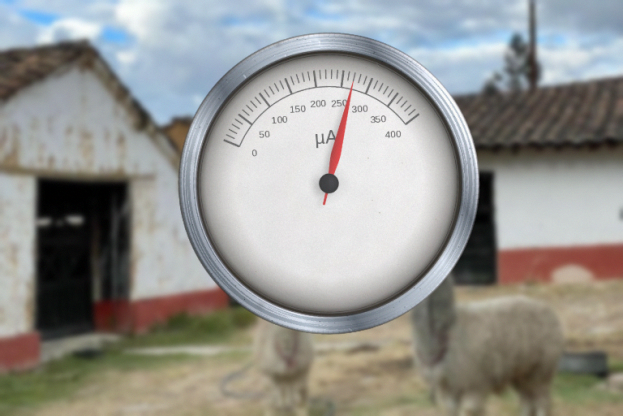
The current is 270µA
